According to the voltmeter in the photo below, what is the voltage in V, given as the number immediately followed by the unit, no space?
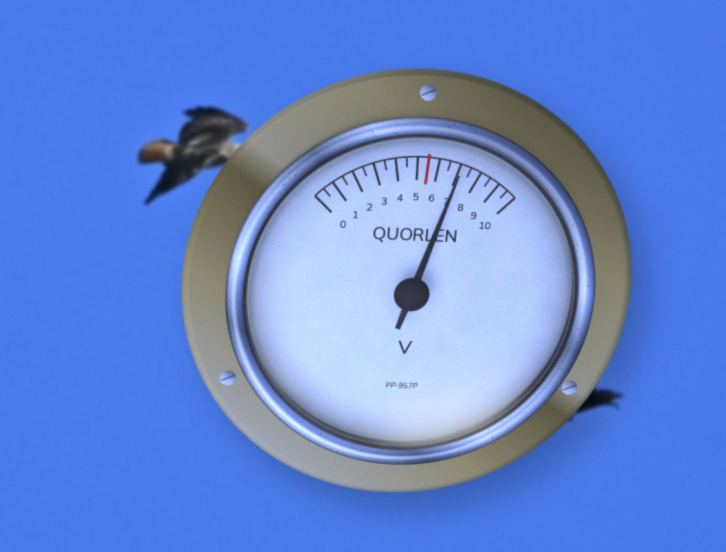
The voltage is 7V
